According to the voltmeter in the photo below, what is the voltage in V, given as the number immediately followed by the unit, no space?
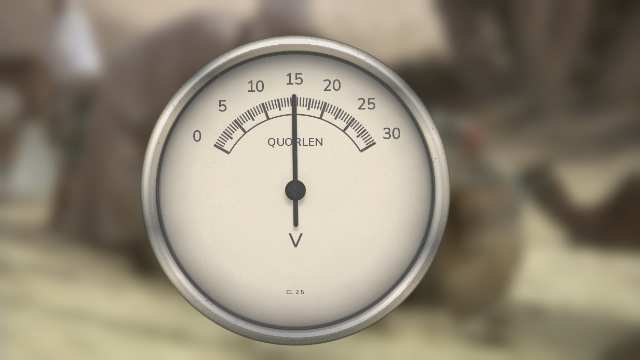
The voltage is 15V
